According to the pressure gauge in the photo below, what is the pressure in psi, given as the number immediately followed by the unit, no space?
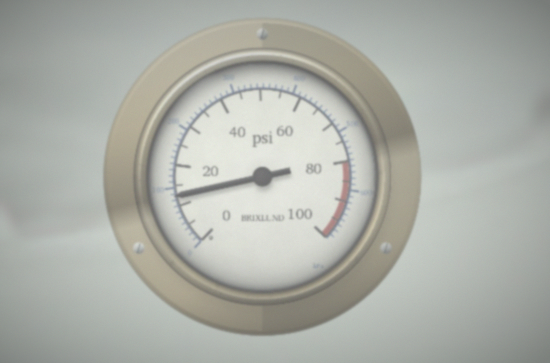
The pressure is 12.5psi
